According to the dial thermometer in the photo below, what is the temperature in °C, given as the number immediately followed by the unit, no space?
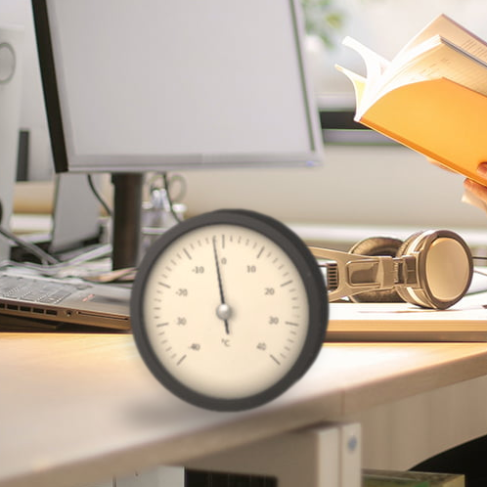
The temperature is -2°C
